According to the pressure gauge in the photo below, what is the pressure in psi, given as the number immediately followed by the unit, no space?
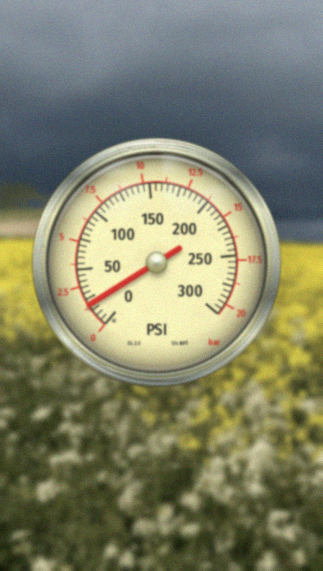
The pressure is 20psi
